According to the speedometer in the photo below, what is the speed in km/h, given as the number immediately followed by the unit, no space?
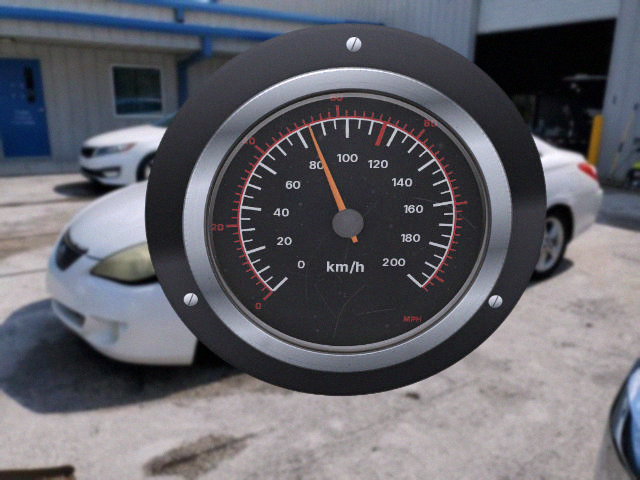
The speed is 85km/h
